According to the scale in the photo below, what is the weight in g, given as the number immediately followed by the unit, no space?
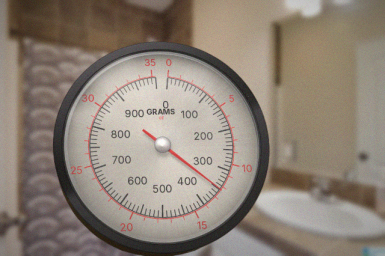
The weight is 350g
